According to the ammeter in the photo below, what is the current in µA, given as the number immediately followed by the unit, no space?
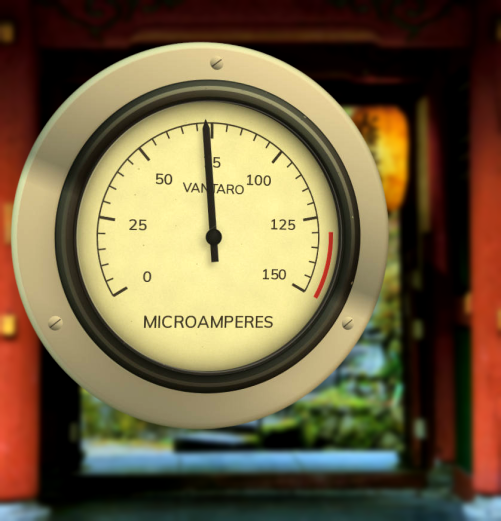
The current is 72.5µA
